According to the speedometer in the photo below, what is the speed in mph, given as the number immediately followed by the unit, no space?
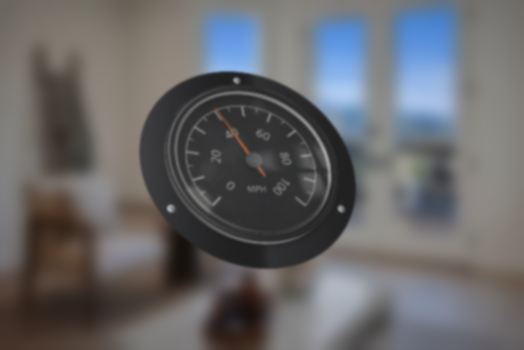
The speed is 40mph
